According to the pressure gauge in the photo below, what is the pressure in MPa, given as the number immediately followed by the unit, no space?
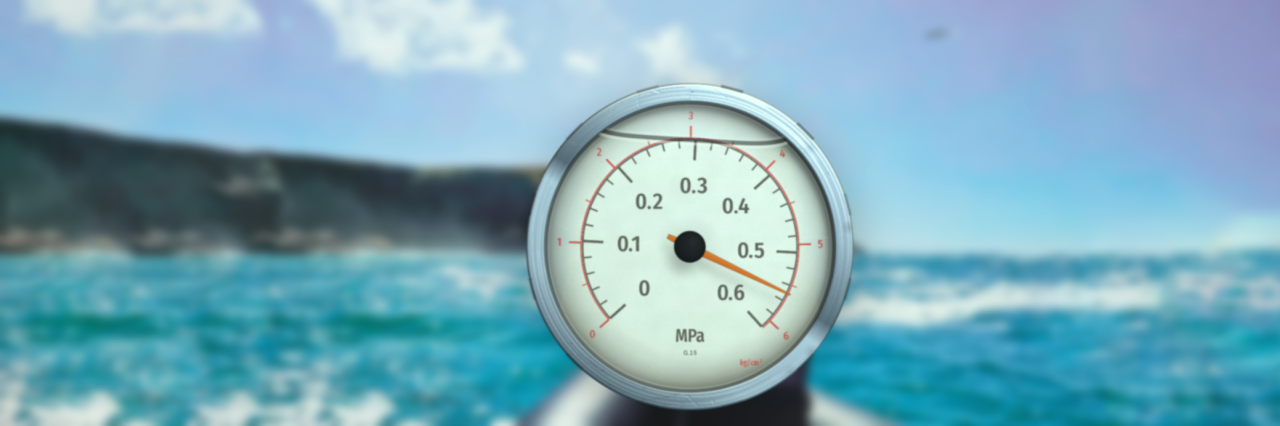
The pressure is 0.55MPa
